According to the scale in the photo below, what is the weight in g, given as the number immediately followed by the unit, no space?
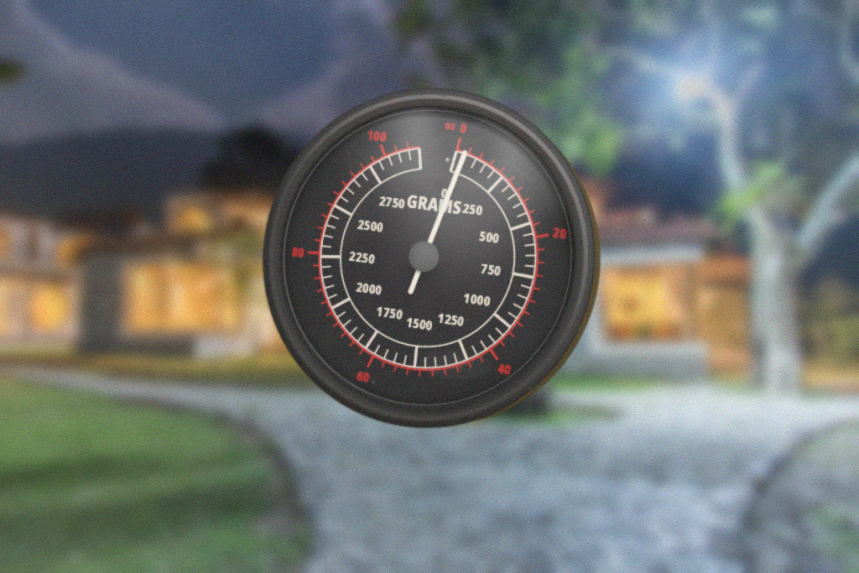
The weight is 50g
